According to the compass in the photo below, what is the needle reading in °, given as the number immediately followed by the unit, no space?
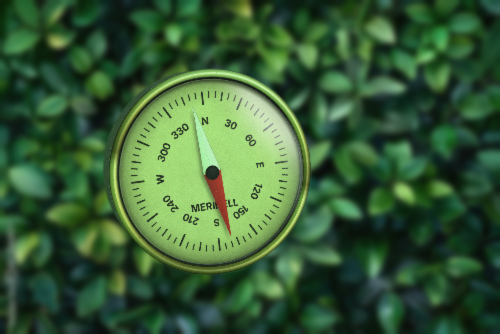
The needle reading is 170°
